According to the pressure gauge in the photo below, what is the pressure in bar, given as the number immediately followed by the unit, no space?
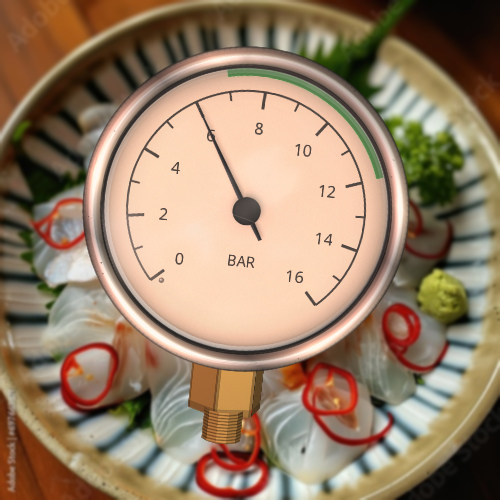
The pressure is 6bar
